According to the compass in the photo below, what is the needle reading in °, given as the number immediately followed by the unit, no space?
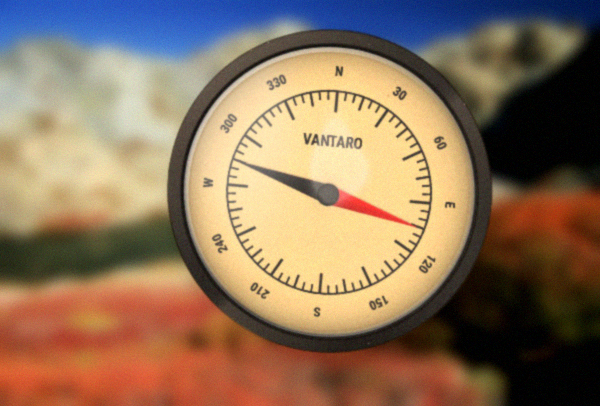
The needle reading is 105°
